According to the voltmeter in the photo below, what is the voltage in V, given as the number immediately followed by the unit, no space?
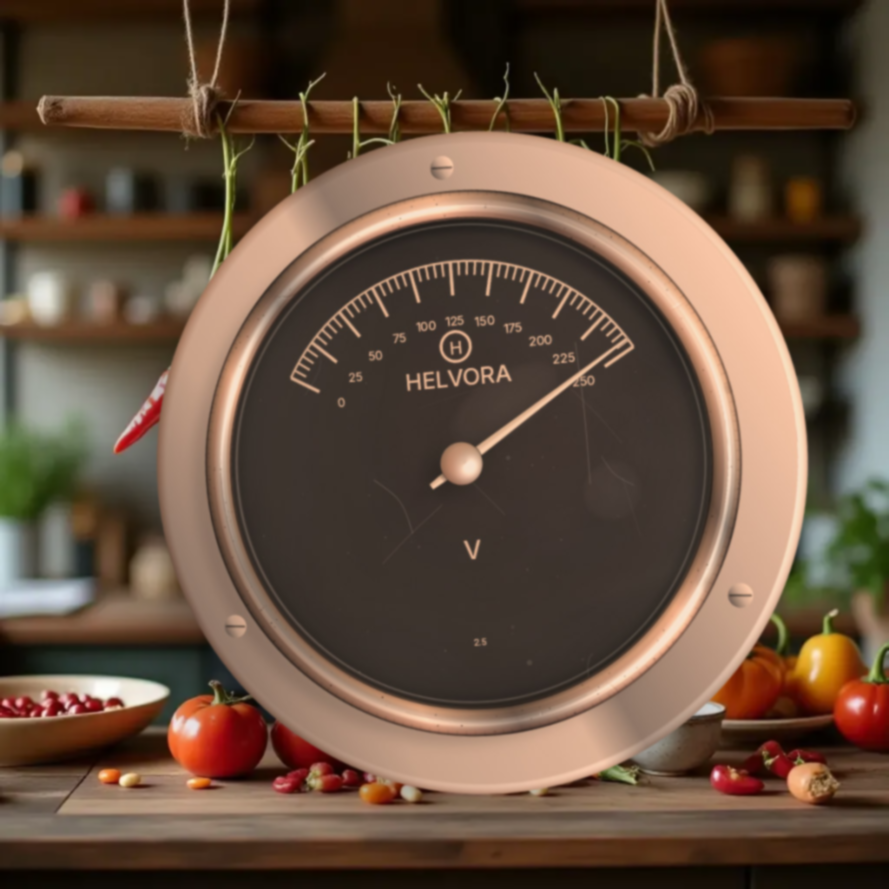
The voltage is 245V
